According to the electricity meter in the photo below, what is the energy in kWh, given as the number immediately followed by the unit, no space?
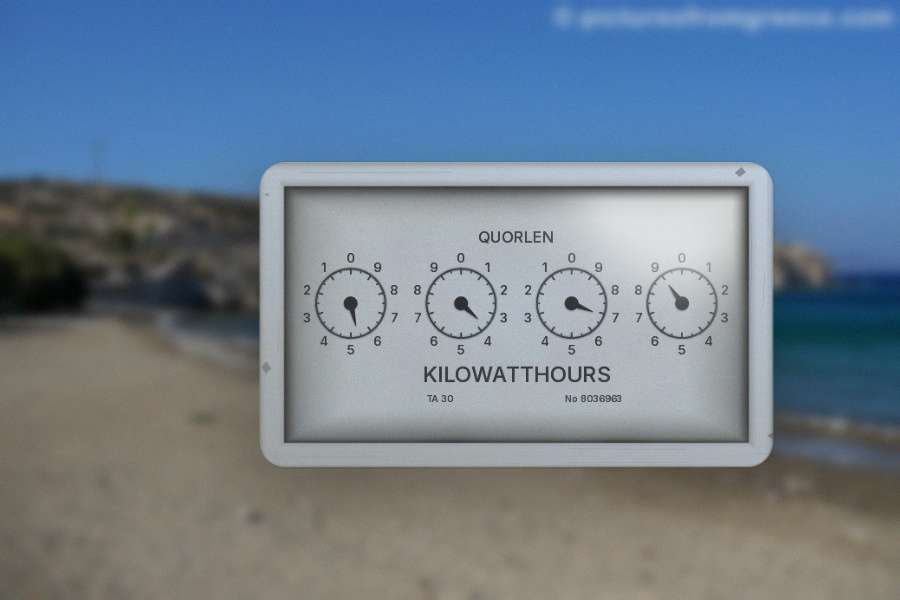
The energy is 5369kWh
